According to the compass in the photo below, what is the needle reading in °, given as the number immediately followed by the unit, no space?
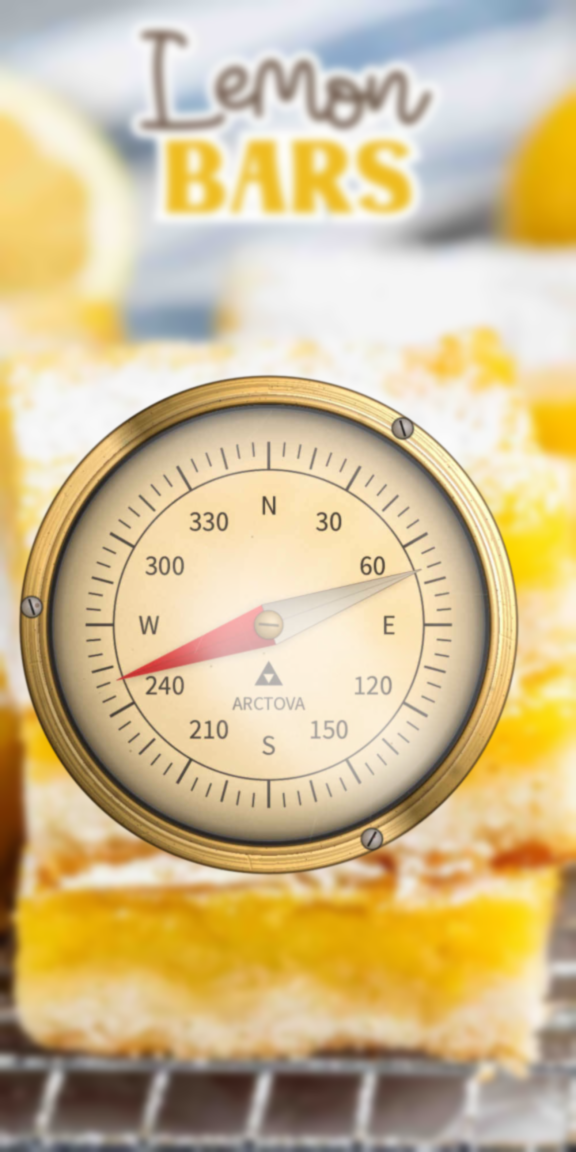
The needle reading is 250°
